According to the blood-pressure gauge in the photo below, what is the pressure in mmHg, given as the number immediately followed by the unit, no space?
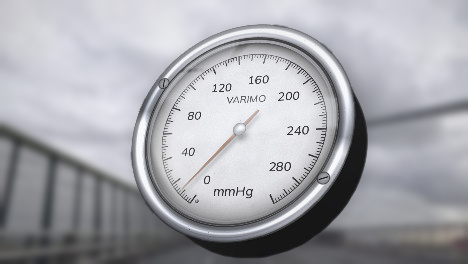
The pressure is 10mmHg
